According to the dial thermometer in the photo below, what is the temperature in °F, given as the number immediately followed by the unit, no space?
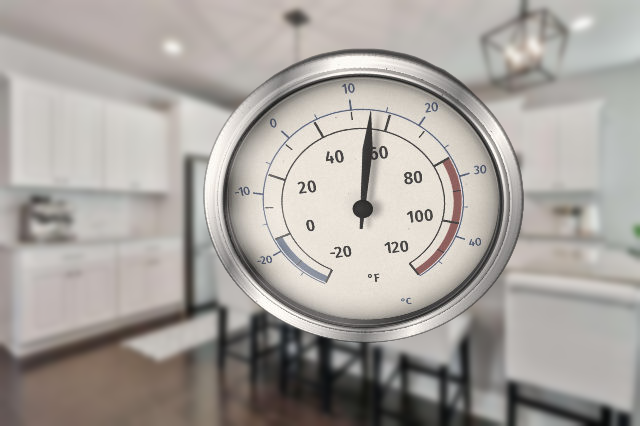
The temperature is 55°F
